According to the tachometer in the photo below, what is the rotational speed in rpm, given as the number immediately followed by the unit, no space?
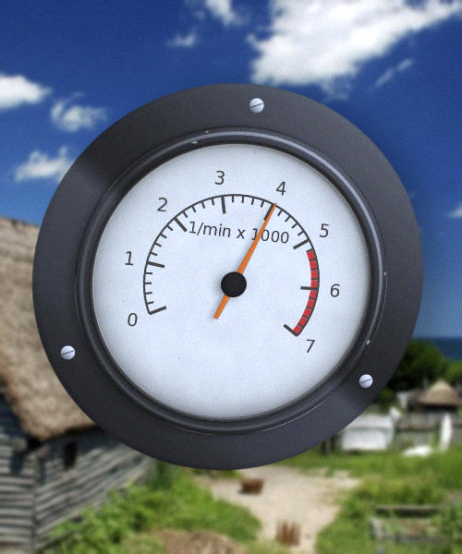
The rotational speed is 4000rpm
